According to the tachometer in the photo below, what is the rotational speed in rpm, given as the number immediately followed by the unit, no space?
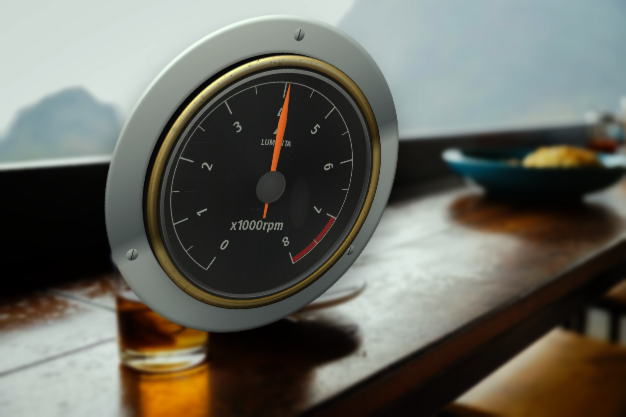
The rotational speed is 4000rpm
